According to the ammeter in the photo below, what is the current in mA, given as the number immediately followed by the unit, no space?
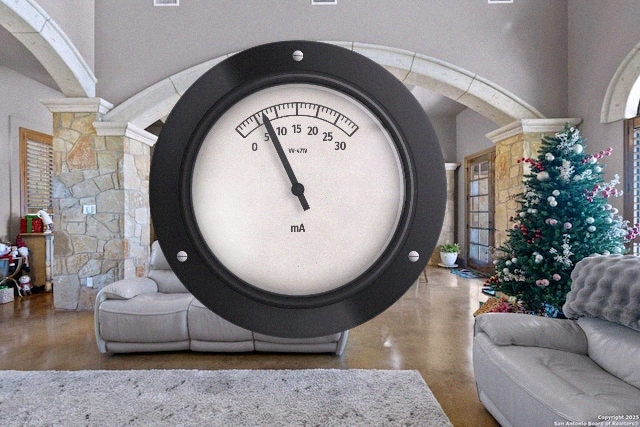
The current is 7mA
